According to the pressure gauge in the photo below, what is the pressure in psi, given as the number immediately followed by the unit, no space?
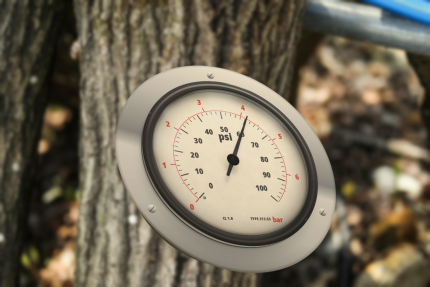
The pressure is 60psi
